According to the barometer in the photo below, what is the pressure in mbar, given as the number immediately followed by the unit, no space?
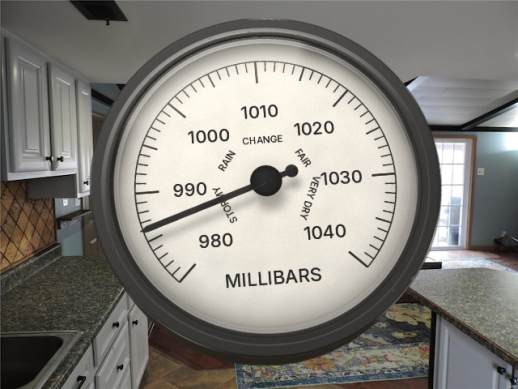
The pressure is 986mbar
